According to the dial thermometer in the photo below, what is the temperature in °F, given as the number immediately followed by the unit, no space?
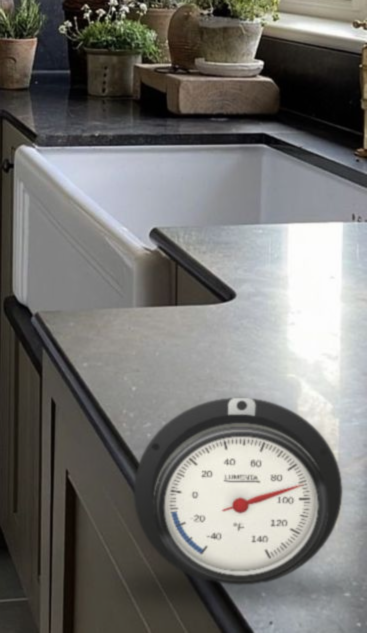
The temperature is 90°F
